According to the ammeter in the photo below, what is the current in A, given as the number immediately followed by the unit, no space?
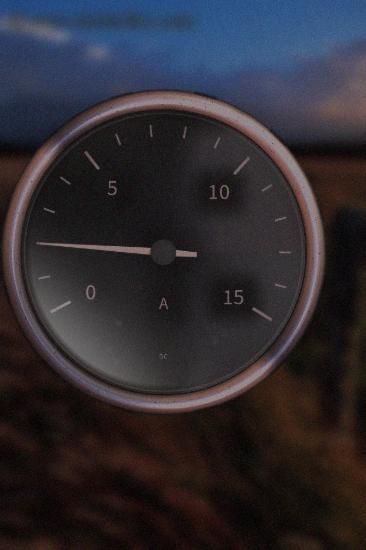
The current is 2A
